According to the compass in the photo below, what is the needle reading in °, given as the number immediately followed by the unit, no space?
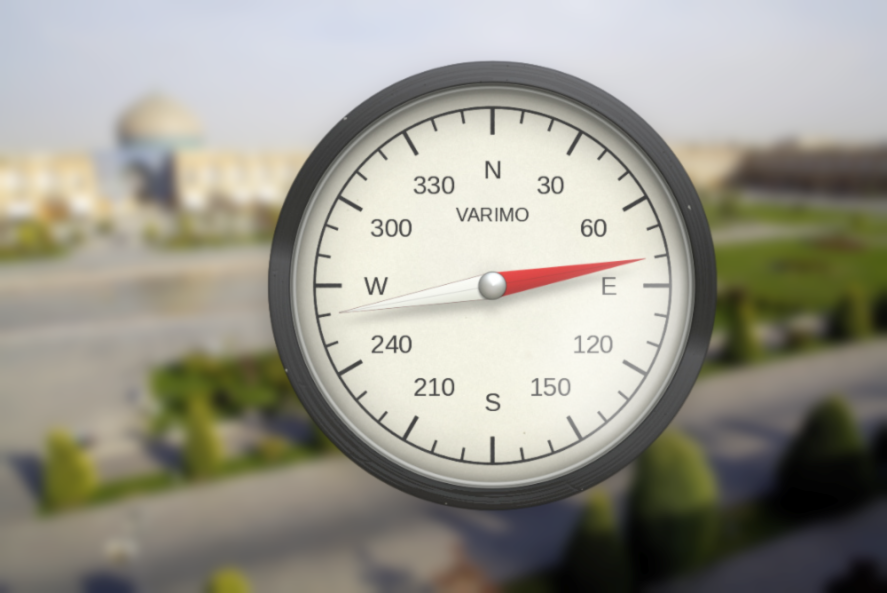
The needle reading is 80°
